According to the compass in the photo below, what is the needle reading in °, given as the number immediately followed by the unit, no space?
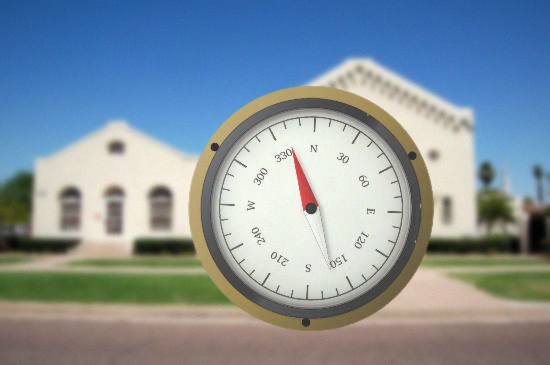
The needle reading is 340°
